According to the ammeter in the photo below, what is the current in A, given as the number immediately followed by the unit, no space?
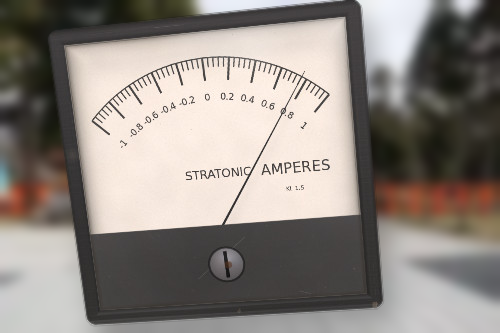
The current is 0.76A
